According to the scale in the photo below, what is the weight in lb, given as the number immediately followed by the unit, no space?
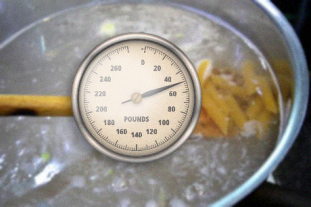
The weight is 50lb
